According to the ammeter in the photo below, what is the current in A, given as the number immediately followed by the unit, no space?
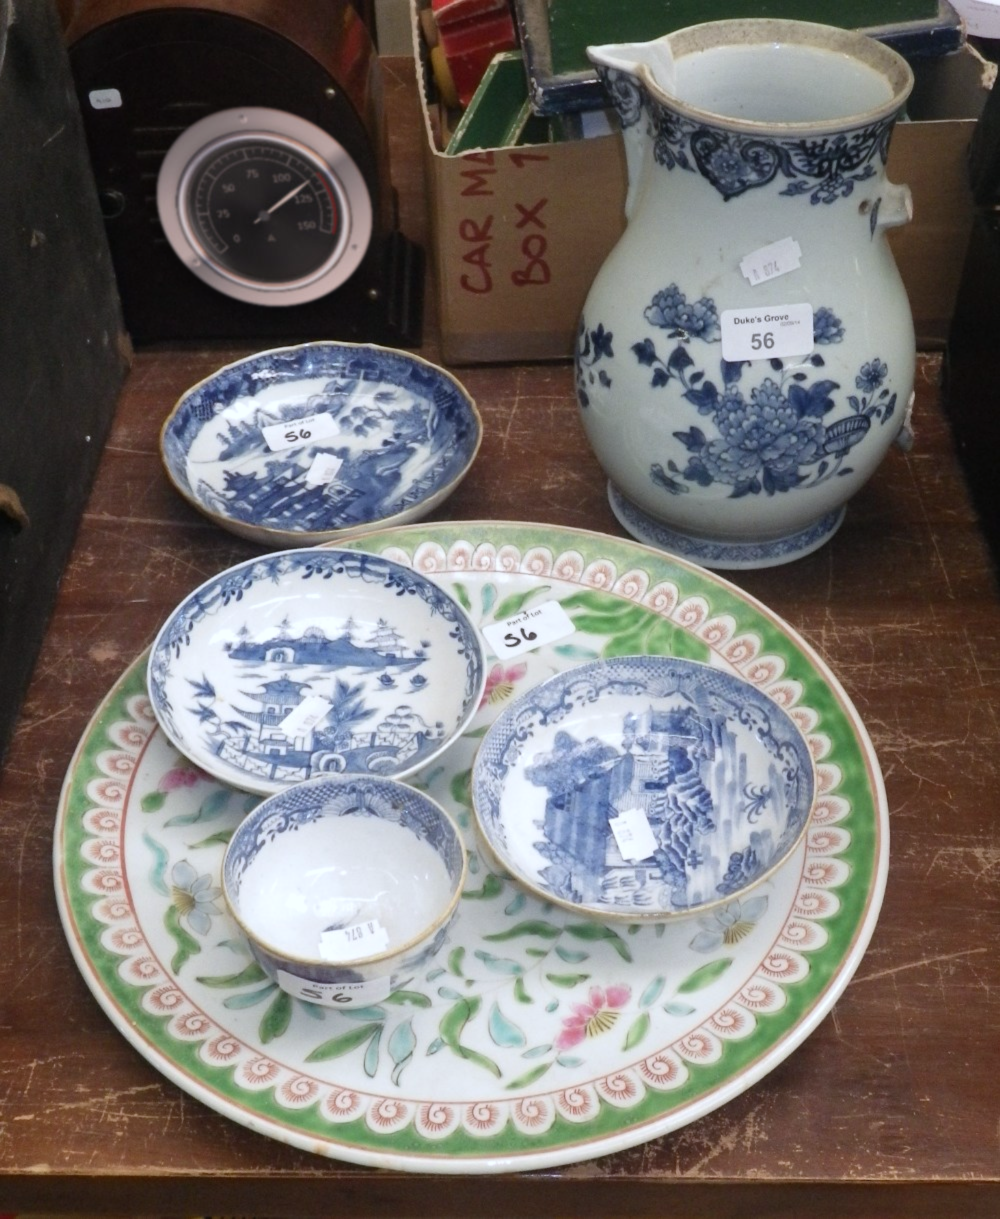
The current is 115A
